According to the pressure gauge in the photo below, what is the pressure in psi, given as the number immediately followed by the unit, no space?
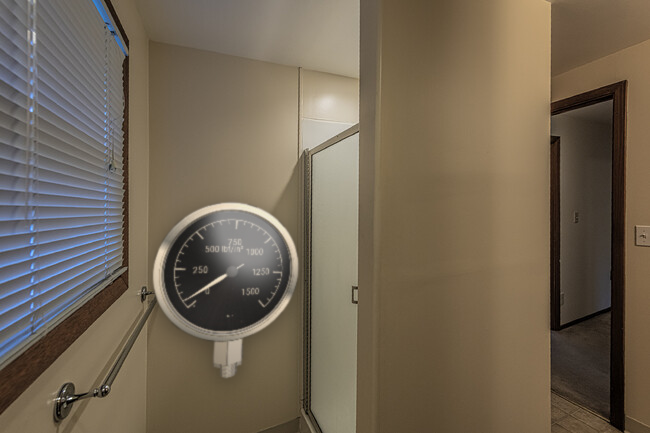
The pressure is 50psi
